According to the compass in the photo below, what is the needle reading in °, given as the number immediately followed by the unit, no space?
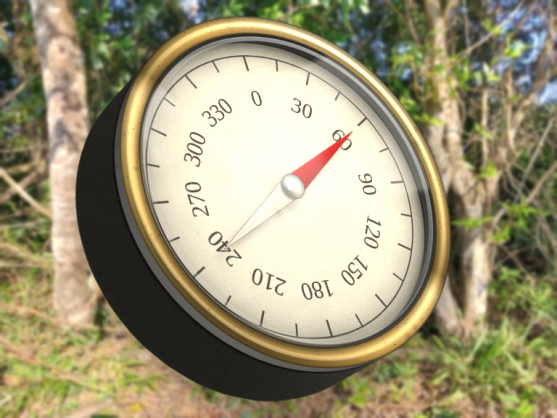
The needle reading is 60°
